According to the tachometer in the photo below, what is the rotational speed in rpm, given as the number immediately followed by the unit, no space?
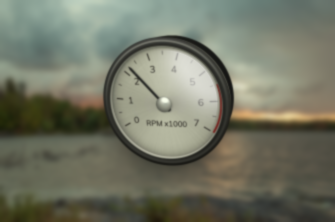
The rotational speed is 2250rpm
